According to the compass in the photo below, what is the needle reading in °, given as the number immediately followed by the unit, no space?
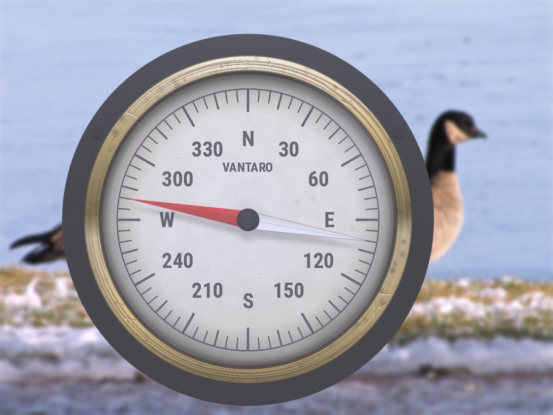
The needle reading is 280°
